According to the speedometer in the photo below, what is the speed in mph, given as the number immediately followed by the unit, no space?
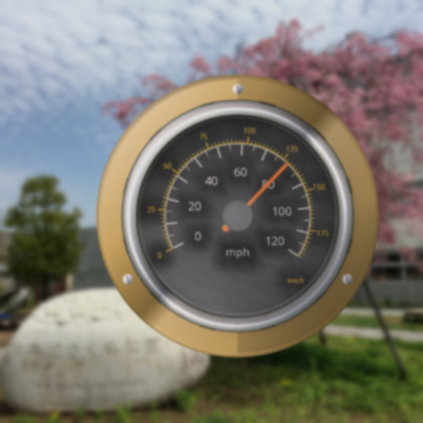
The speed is 80mph
